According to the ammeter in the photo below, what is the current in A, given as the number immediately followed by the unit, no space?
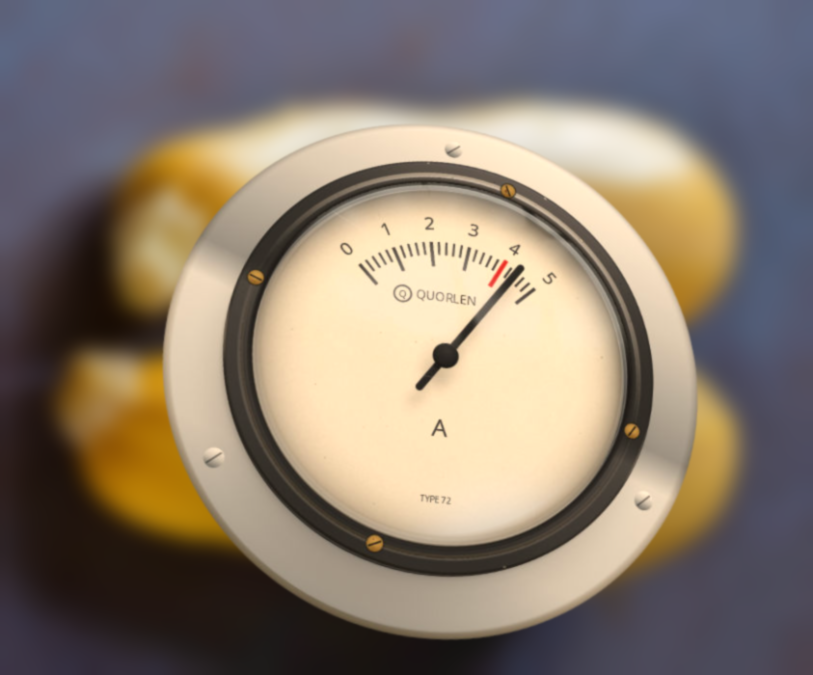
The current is 4.4A
